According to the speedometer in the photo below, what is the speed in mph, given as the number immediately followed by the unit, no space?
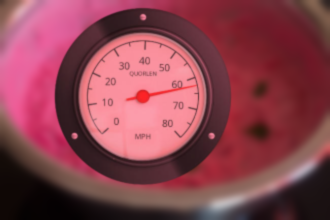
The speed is 62.5mph
